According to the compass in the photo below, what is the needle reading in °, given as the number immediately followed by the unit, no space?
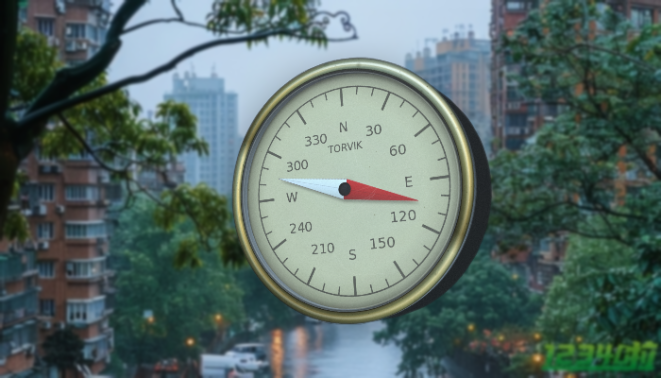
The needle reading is 105°
